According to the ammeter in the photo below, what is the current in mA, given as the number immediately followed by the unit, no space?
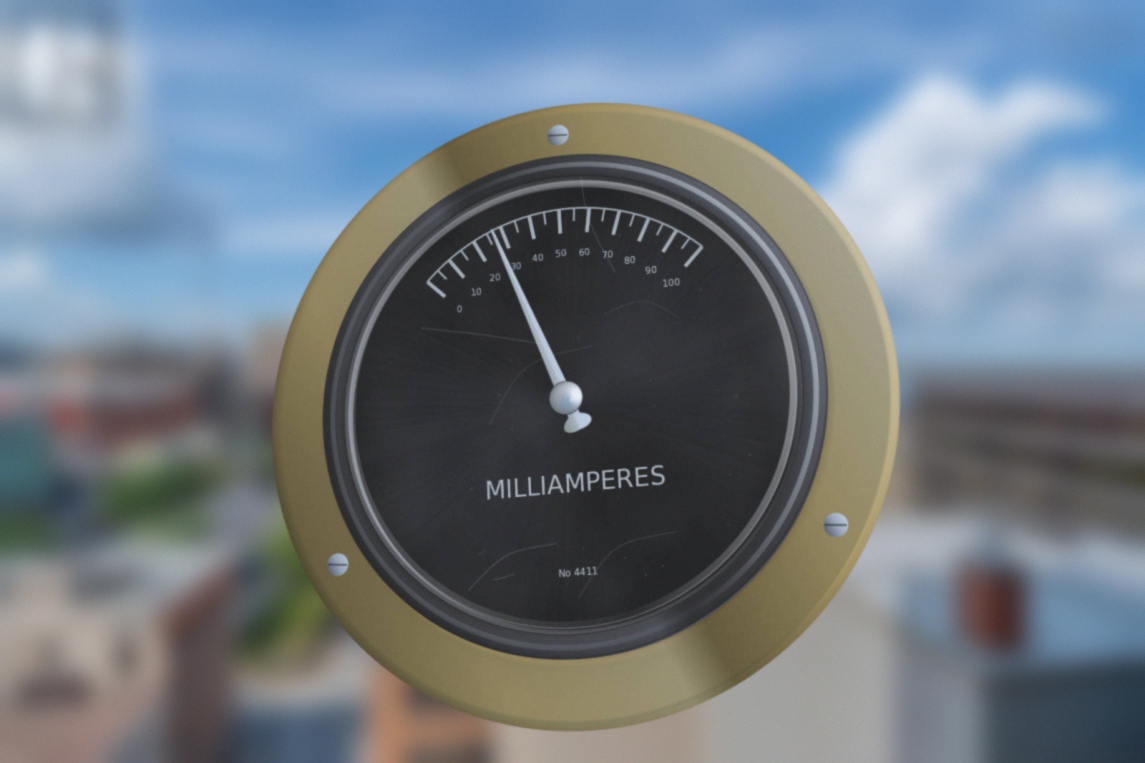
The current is 27.5mA
